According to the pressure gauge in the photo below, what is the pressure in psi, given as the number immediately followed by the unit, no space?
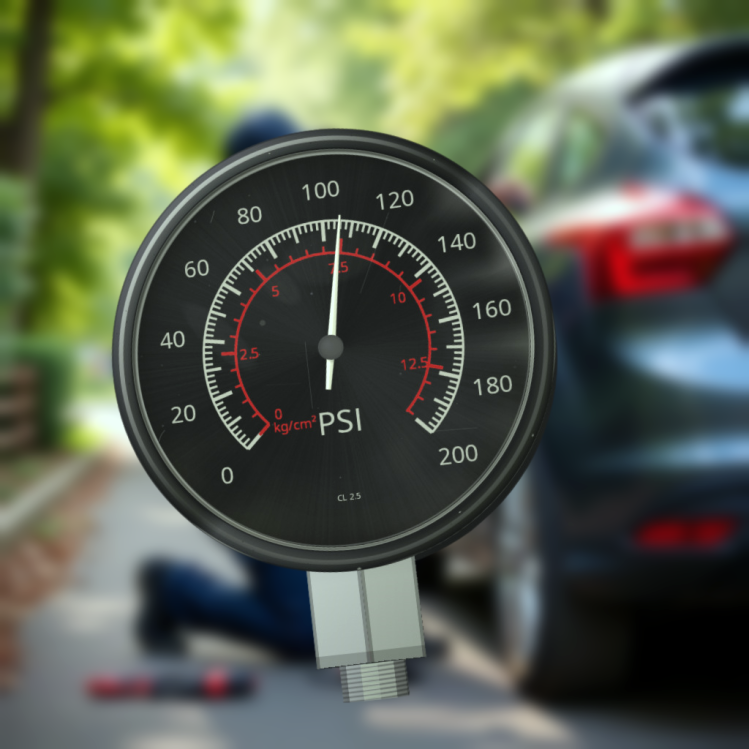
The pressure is 106psi
